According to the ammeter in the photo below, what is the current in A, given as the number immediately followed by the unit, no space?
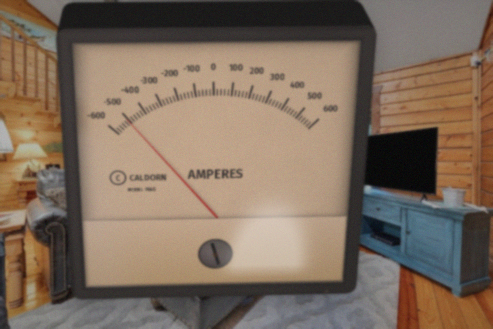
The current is -500A
